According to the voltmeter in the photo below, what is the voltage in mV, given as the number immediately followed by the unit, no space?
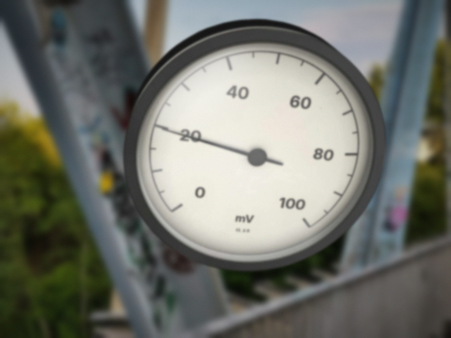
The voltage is 20mV
